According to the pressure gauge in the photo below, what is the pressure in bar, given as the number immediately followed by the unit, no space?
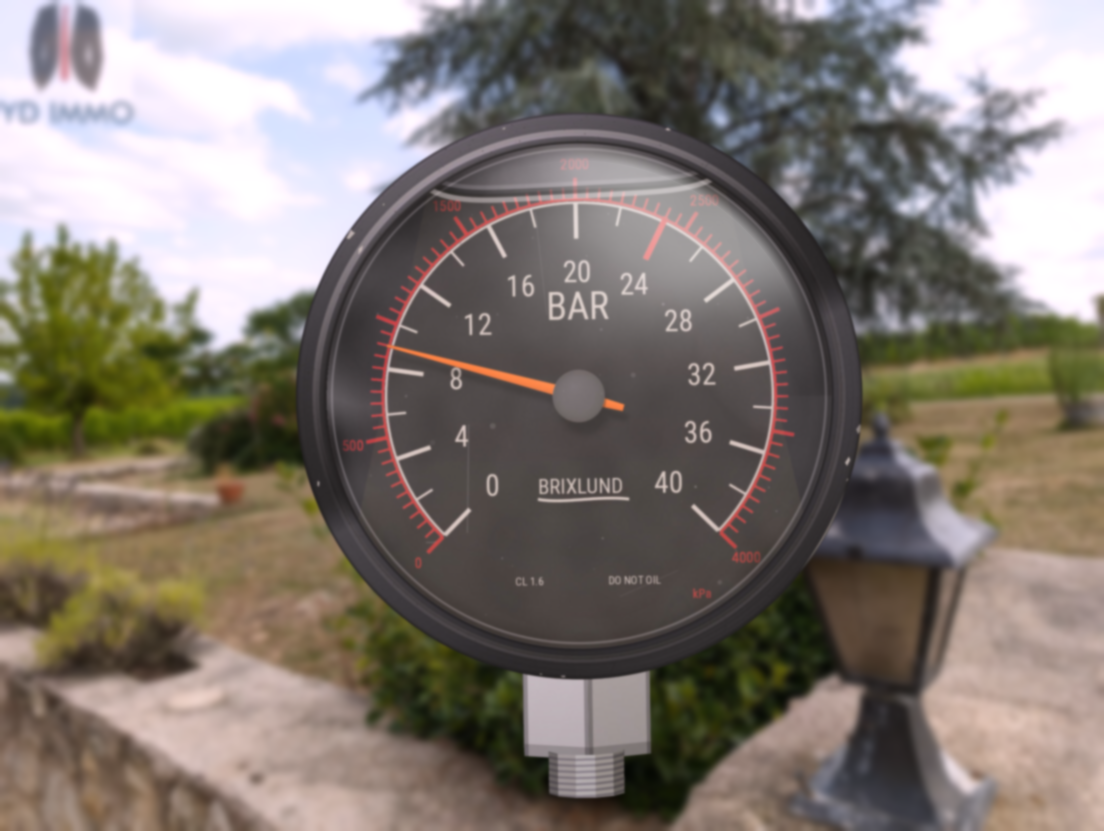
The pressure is 9bar
